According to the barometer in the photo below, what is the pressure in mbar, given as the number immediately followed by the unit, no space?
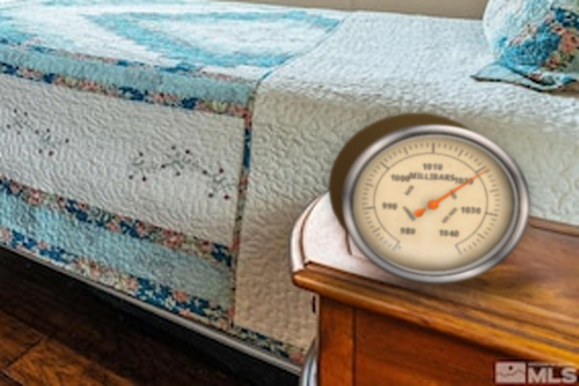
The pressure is 1020mbar
